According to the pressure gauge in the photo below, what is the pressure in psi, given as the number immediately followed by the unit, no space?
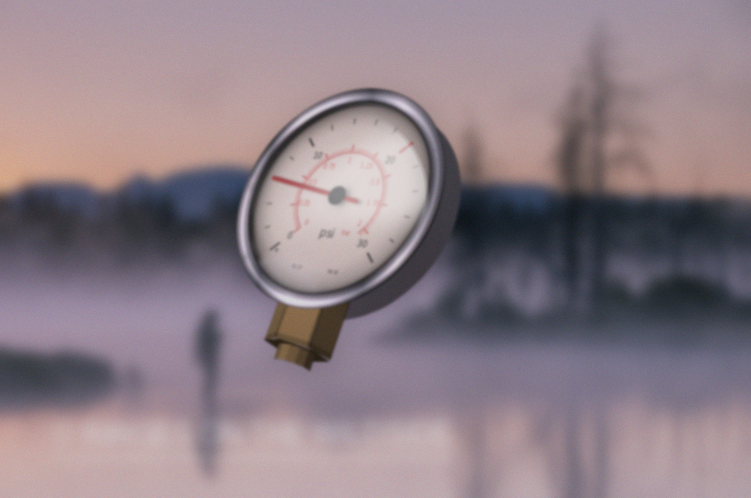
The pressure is 6psi
